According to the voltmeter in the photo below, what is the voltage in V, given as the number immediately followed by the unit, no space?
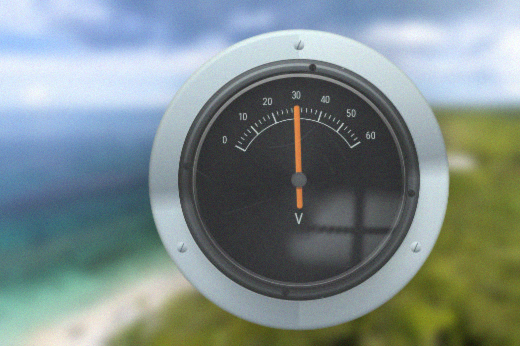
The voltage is 30V
